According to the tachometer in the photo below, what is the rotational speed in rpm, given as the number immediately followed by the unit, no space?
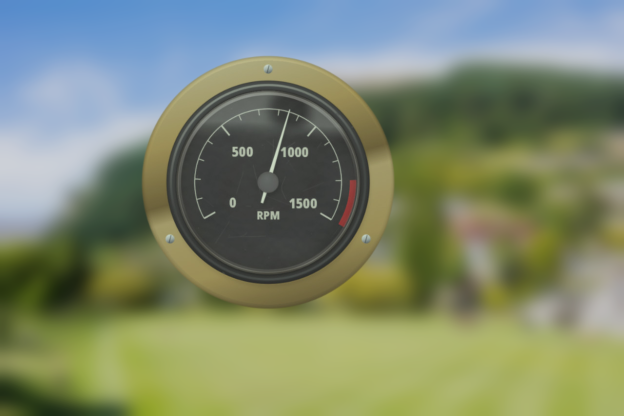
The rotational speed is 850rpm
